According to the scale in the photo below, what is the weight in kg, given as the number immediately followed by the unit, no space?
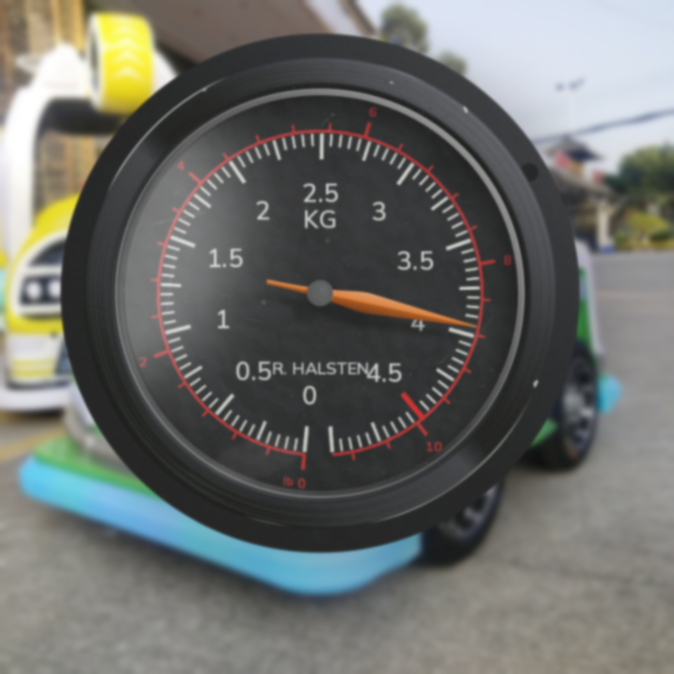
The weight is 3.95kg
